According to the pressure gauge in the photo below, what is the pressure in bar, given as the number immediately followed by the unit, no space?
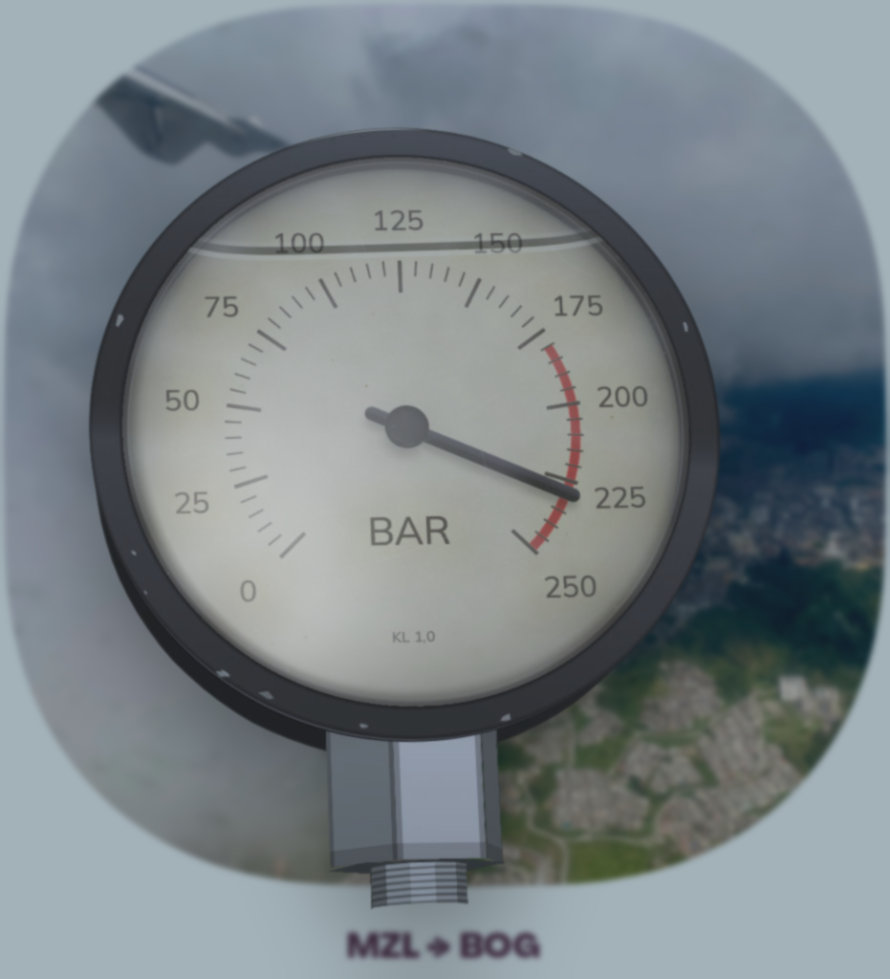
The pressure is 230bar
